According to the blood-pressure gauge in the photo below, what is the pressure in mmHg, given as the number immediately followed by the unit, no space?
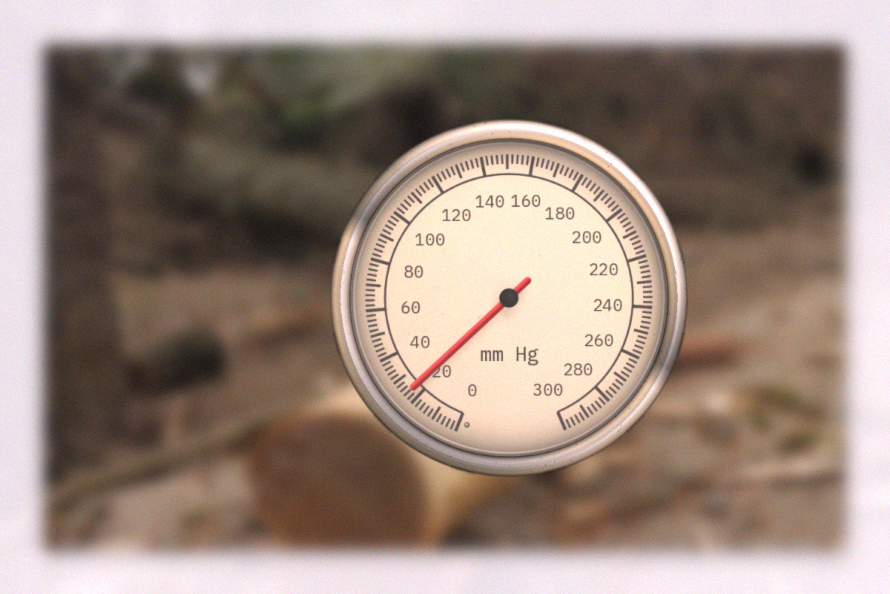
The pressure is 24mmHg
